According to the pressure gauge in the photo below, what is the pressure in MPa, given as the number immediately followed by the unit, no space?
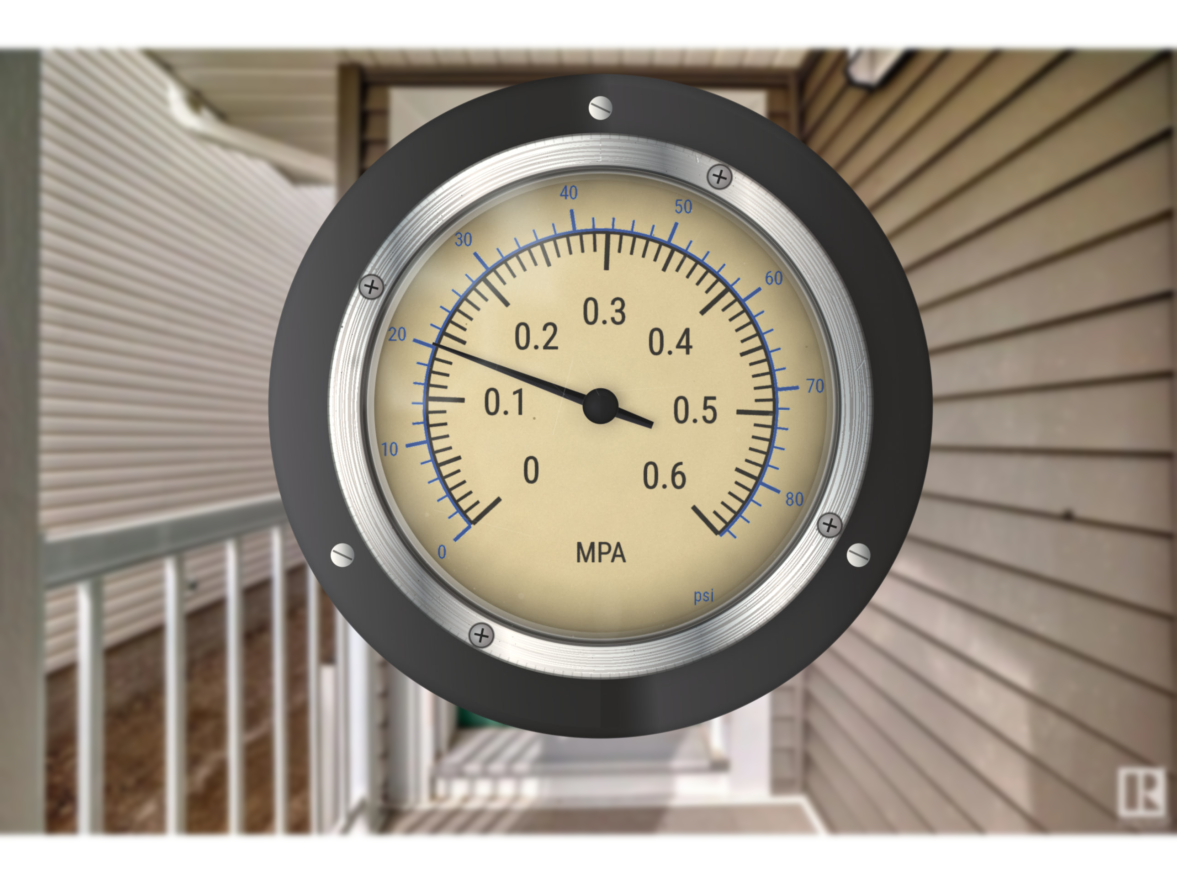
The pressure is 0.14MPa
